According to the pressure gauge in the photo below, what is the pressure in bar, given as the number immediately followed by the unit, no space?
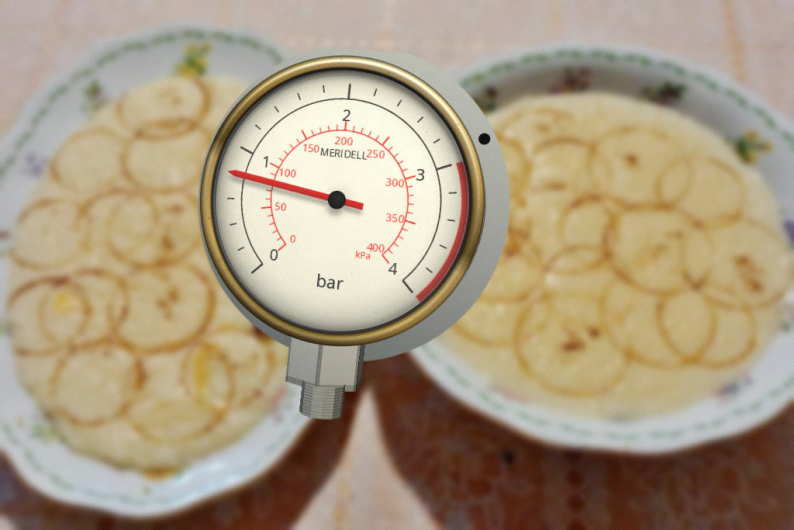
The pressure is 0.8bar
